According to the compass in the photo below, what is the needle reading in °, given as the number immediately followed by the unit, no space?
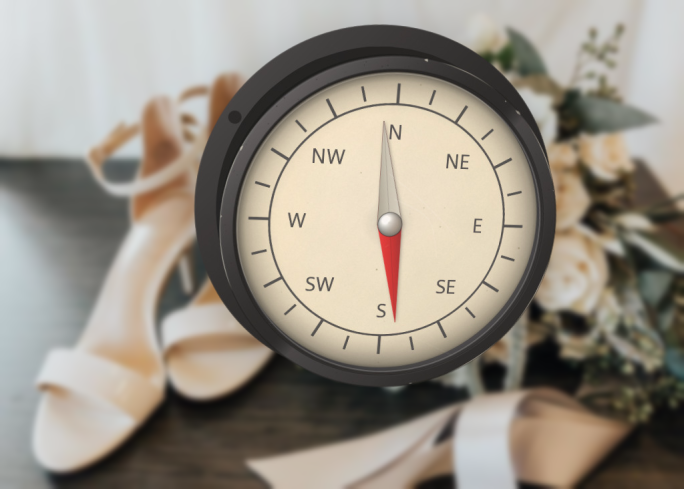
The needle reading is 172.5°
